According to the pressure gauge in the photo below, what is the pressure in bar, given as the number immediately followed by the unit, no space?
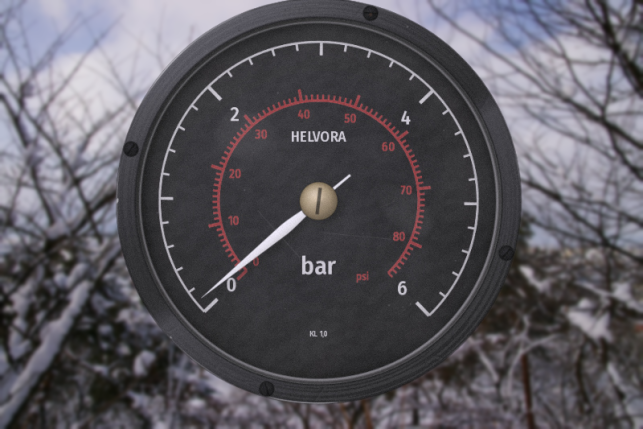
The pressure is 0.1bar
